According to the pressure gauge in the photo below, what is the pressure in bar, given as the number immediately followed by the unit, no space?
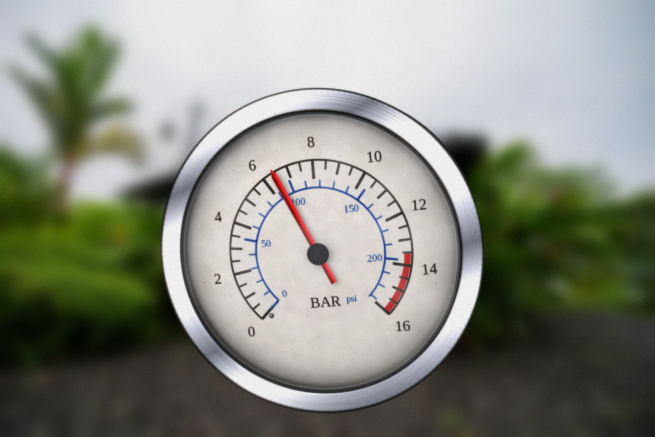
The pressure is 6.5bar
